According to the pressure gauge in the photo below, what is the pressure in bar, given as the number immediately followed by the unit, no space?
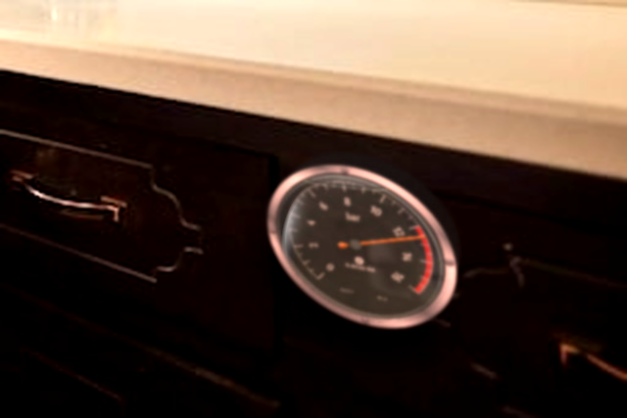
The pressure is 12.5bar
